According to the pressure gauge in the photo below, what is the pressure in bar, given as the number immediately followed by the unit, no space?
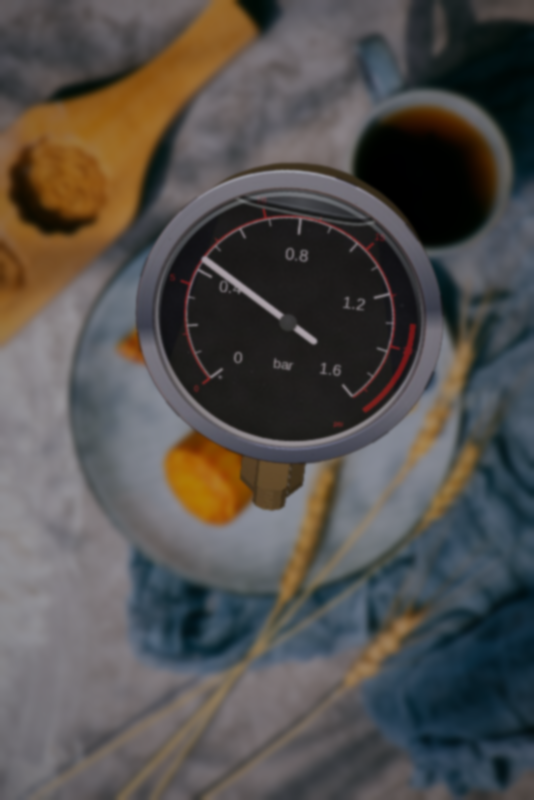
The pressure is 0.45bar
